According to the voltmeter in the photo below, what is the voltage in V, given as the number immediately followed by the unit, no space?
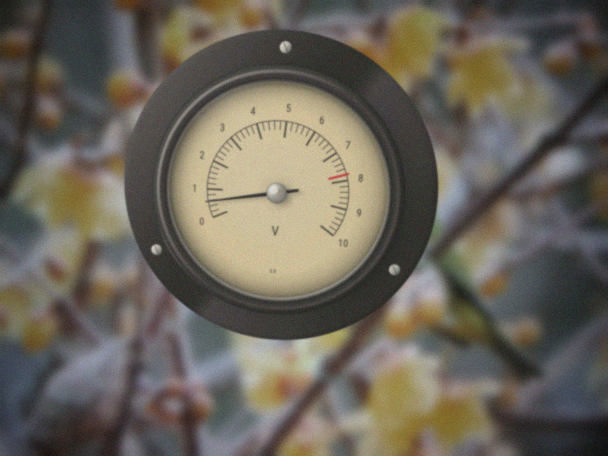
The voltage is 0.6V
